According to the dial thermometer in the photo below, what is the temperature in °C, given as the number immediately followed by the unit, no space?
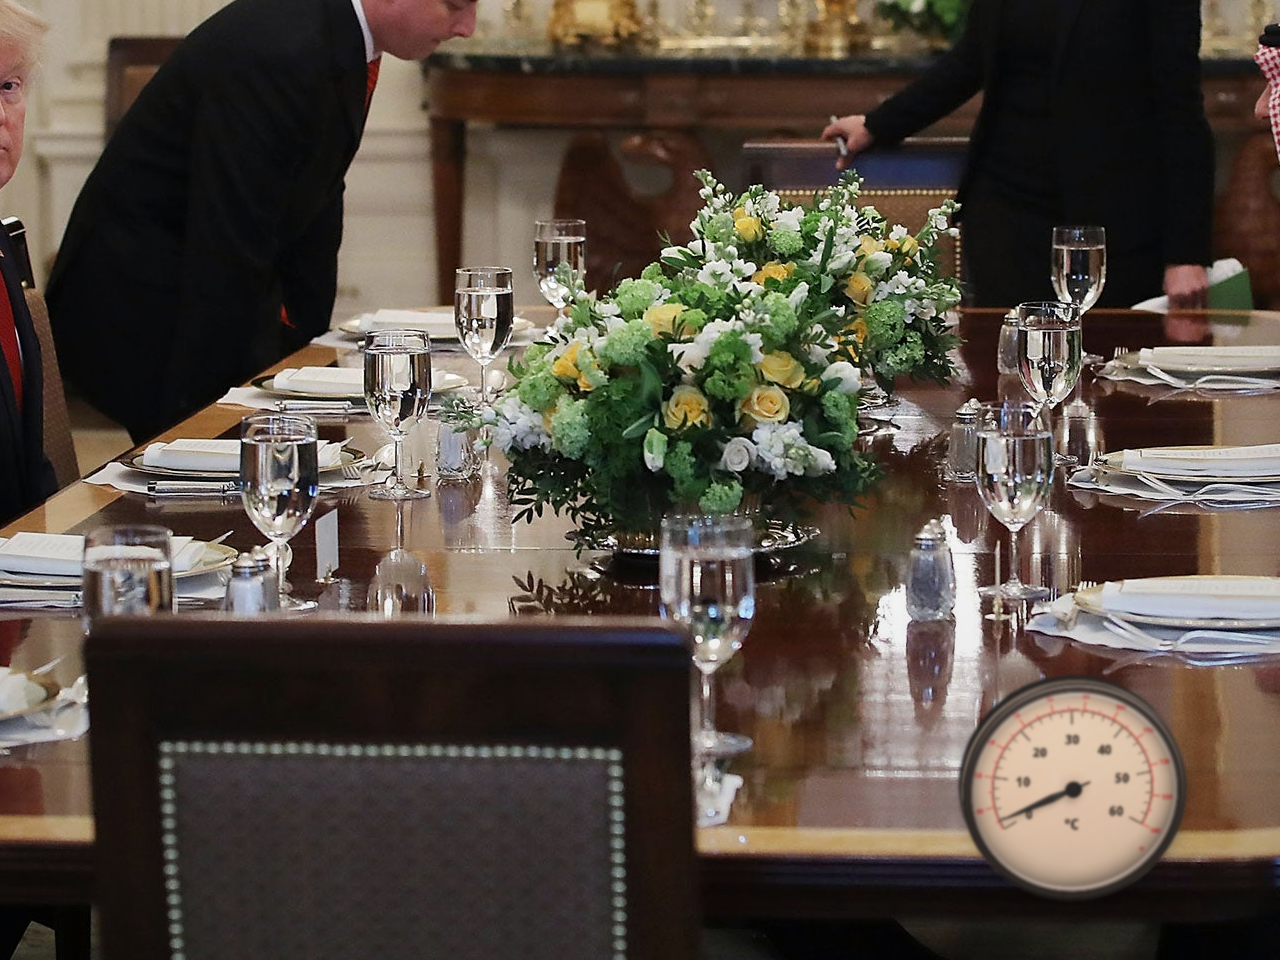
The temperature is 2°C
